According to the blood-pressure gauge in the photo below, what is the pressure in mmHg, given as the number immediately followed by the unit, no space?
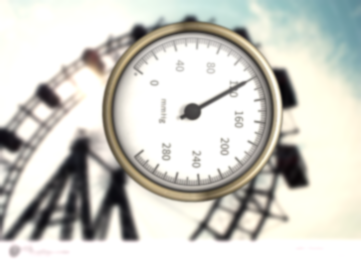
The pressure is 120mmHg
